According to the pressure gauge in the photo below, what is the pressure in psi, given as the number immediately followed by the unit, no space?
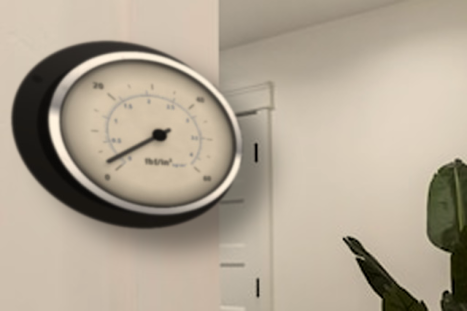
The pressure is 2.5psi
